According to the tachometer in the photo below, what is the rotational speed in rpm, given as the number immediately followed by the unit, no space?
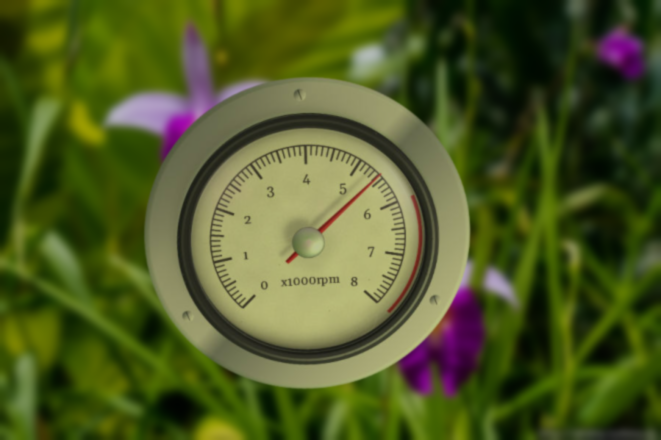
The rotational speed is 5400rpm
